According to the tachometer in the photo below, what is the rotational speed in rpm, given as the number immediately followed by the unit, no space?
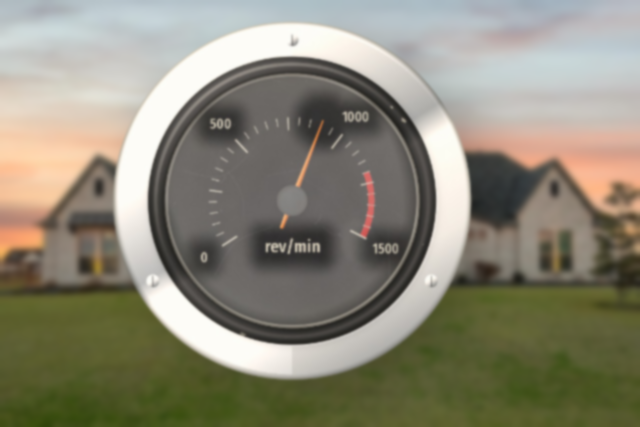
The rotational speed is 900rpm
